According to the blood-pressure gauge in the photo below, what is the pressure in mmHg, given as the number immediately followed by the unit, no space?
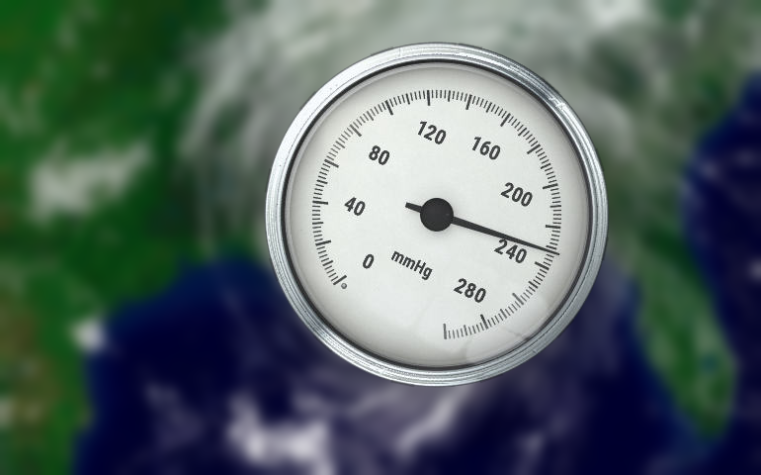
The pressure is 232mmHg
